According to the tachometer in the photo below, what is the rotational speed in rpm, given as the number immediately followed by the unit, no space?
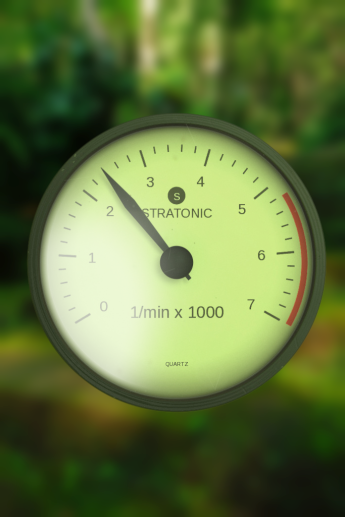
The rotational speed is 2400rpm
